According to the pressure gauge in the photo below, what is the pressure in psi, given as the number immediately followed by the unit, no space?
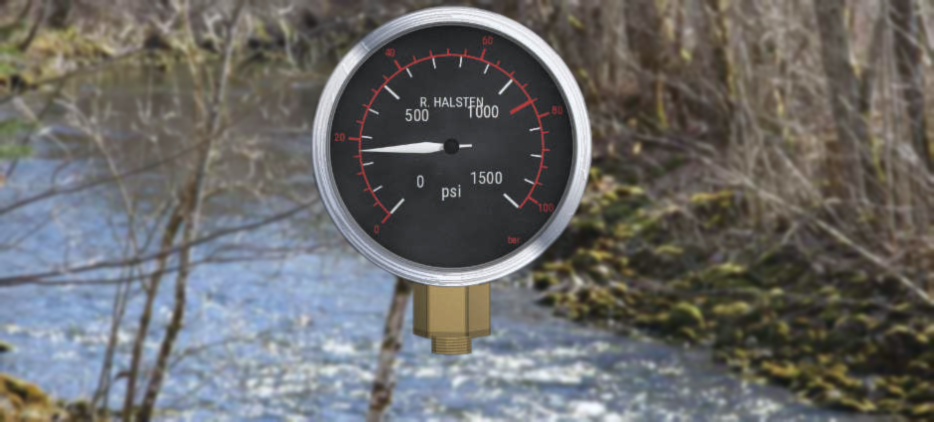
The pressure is 250psi
